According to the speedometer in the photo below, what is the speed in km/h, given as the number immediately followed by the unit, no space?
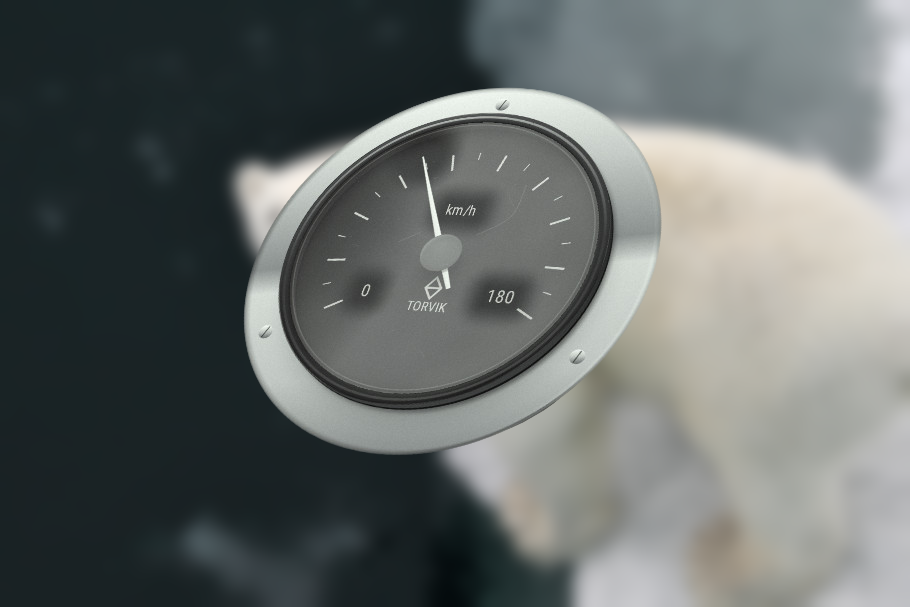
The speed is 70km/h
